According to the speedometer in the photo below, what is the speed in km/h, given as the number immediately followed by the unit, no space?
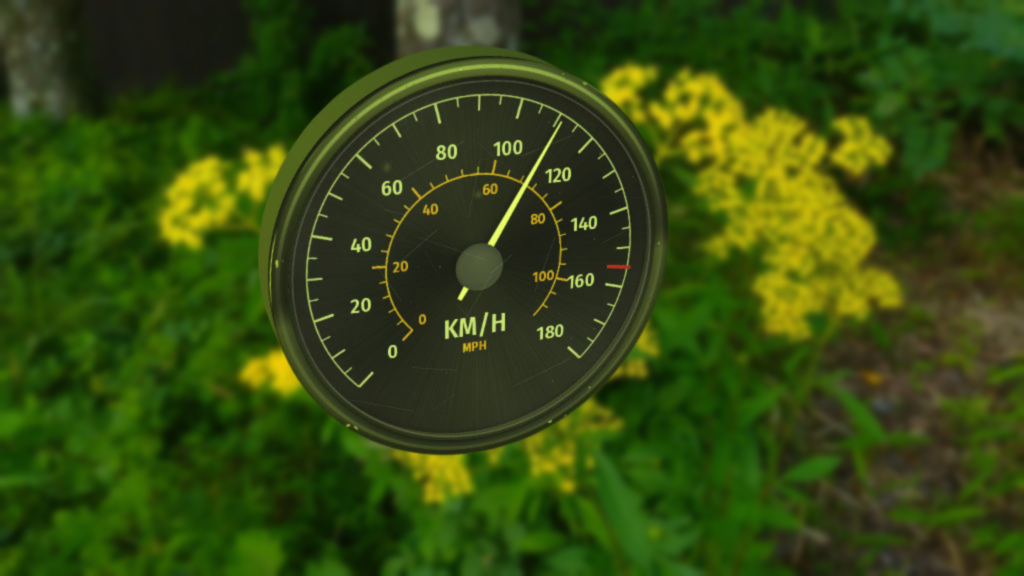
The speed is 110km/h
